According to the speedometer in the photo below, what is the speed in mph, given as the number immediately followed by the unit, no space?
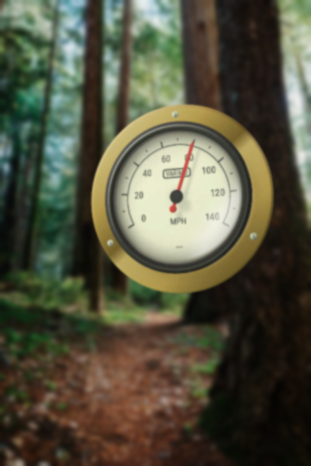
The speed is 80mph
